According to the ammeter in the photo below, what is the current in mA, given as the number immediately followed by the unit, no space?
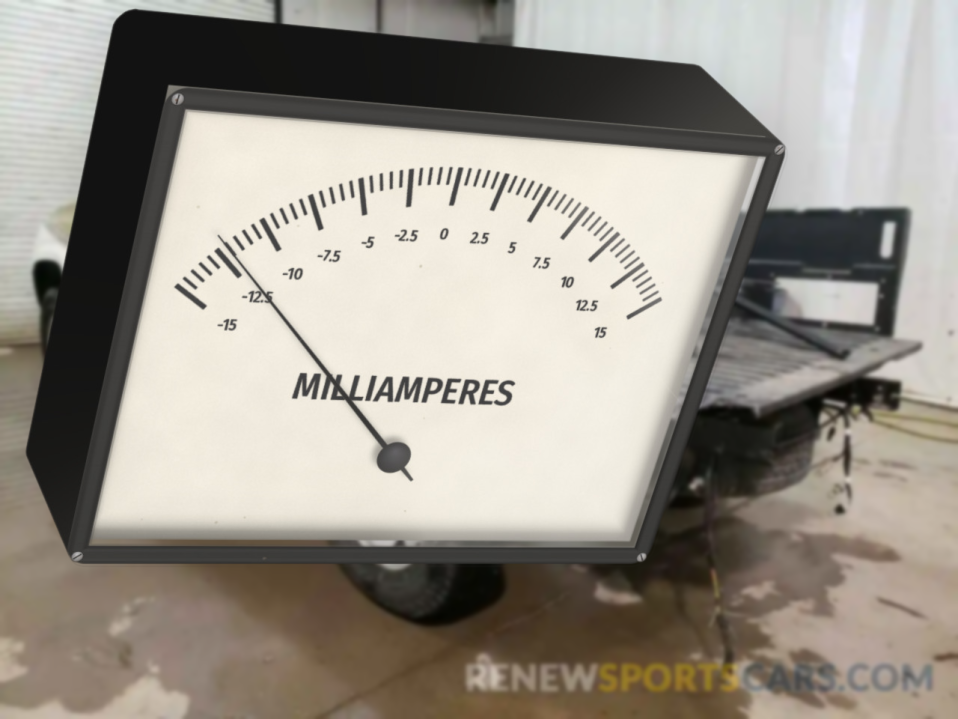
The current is -12mA
